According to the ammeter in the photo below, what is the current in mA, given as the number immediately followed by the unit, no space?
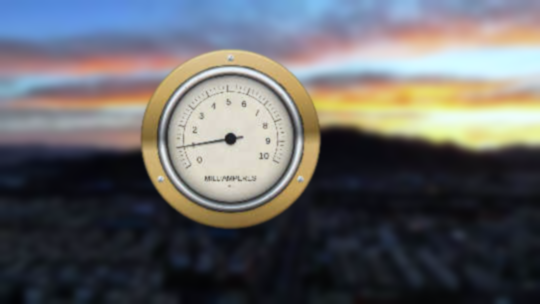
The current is 1mA
